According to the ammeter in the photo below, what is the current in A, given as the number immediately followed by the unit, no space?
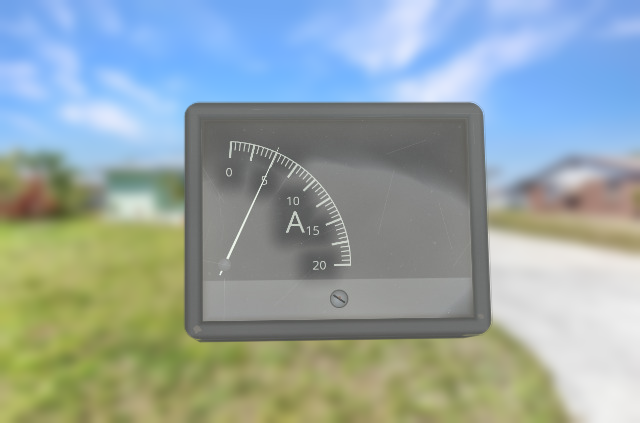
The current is 5A
